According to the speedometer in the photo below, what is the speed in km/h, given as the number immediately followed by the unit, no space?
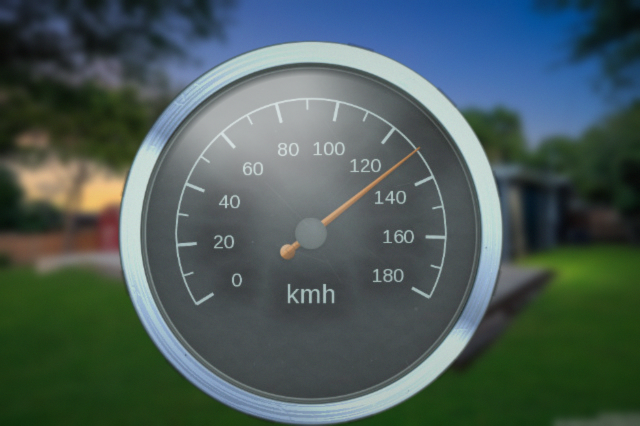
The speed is 130km/h
